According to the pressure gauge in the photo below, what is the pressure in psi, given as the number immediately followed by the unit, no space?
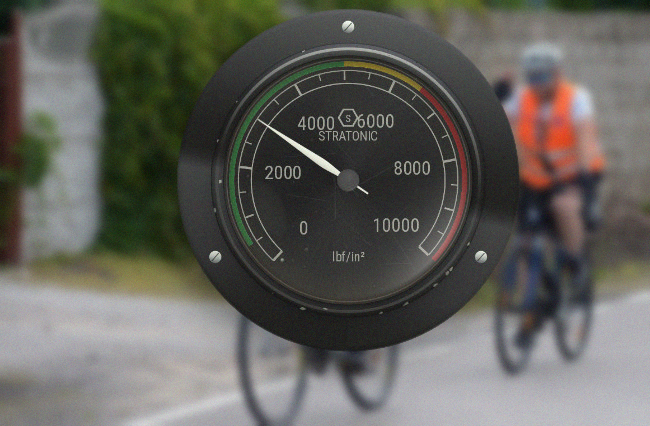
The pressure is 3000psi
